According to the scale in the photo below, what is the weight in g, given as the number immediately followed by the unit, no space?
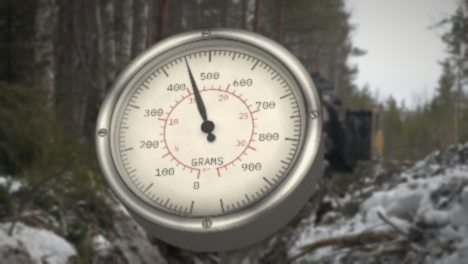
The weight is 450g
